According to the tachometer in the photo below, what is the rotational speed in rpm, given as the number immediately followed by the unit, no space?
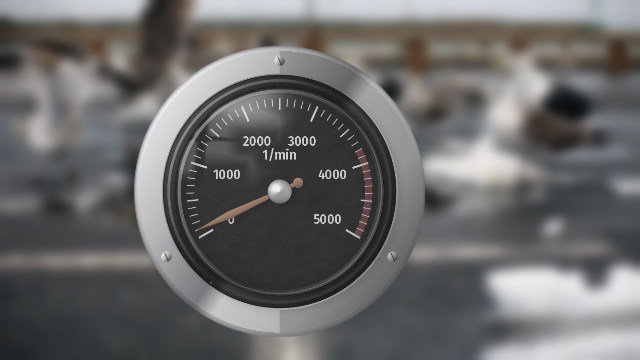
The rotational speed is 100rpm
